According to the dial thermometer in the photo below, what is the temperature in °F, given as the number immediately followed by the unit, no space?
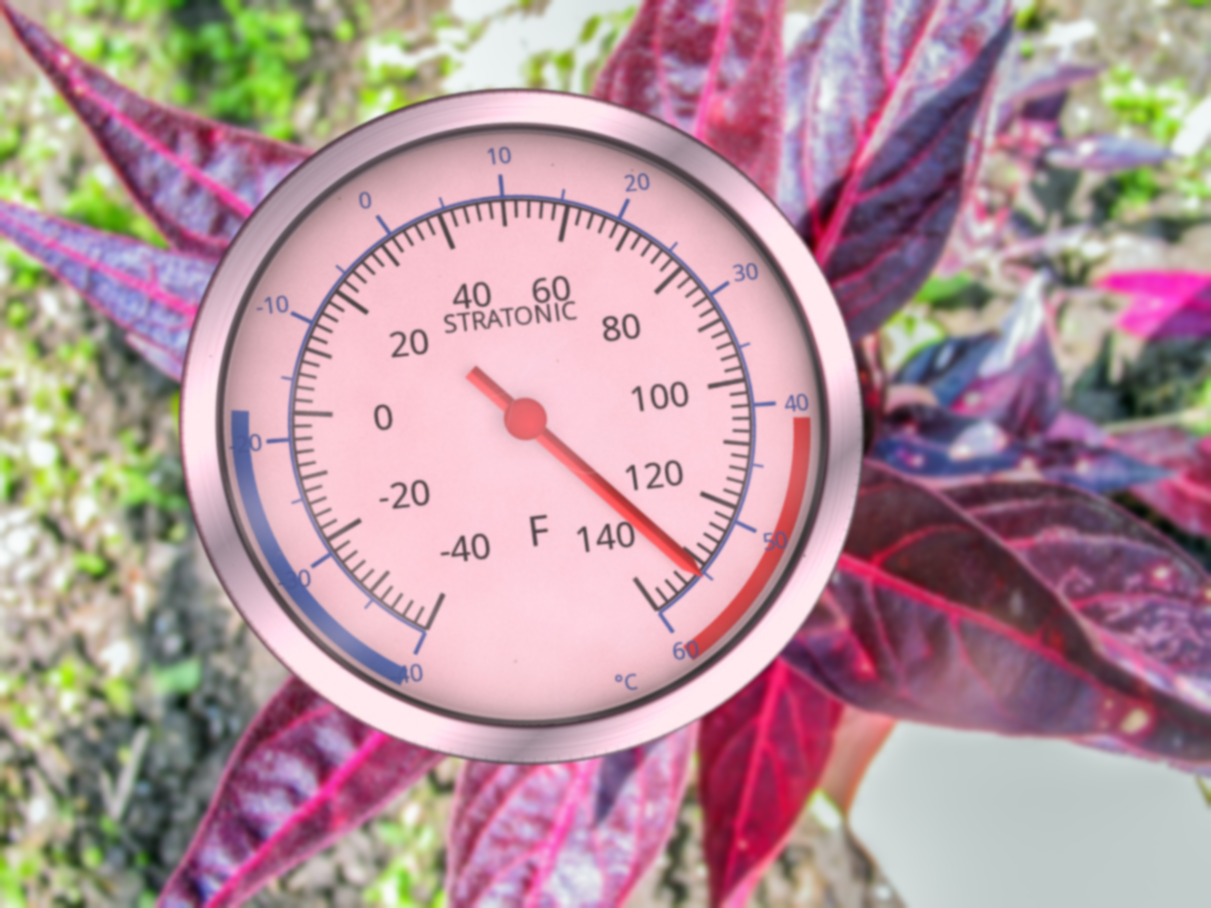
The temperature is 132°F
